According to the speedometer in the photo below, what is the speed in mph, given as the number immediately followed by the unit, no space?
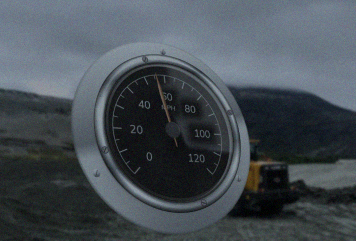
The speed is 55mph
